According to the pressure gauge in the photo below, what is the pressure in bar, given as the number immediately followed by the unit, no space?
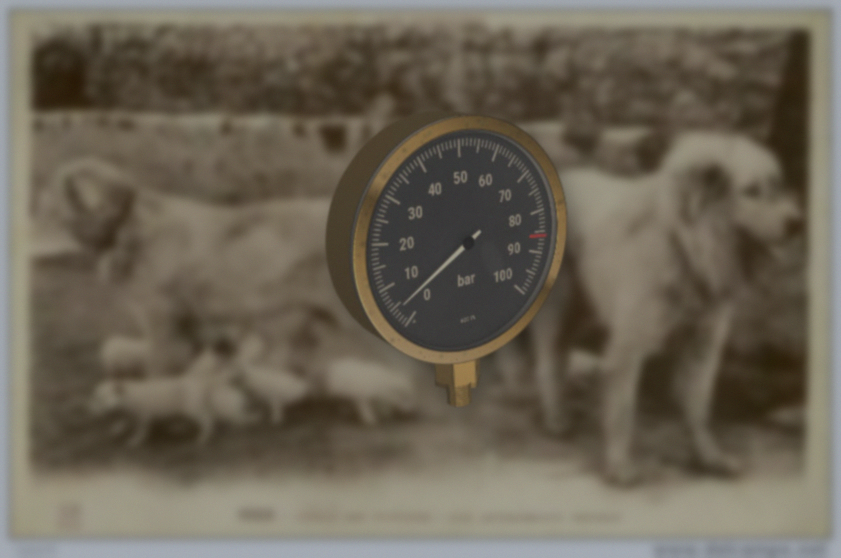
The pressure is 5bar
